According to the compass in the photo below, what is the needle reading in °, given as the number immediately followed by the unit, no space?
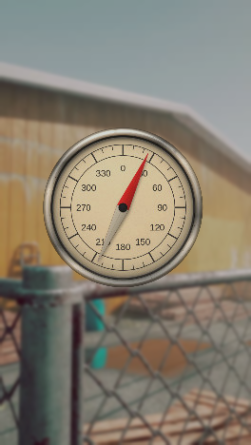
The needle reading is 25°
